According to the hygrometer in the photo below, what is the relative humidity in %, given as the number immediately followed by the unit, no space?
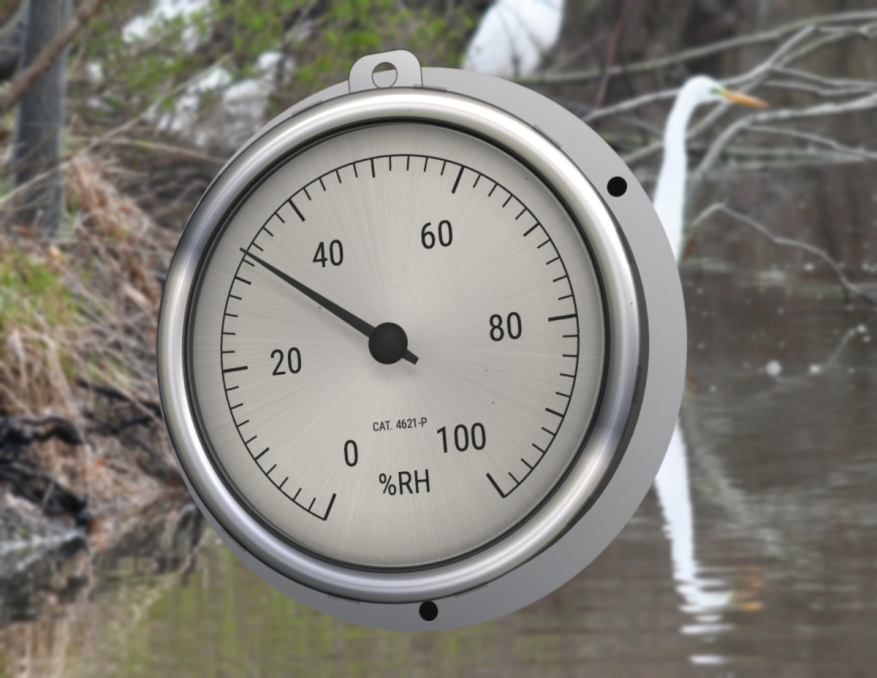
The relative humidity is 33%
